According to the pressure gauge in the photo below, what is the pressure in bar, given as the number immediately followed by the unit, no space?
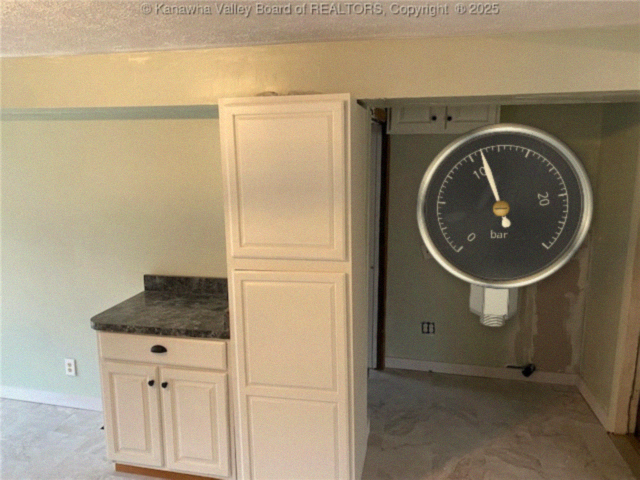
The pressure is 11bar
